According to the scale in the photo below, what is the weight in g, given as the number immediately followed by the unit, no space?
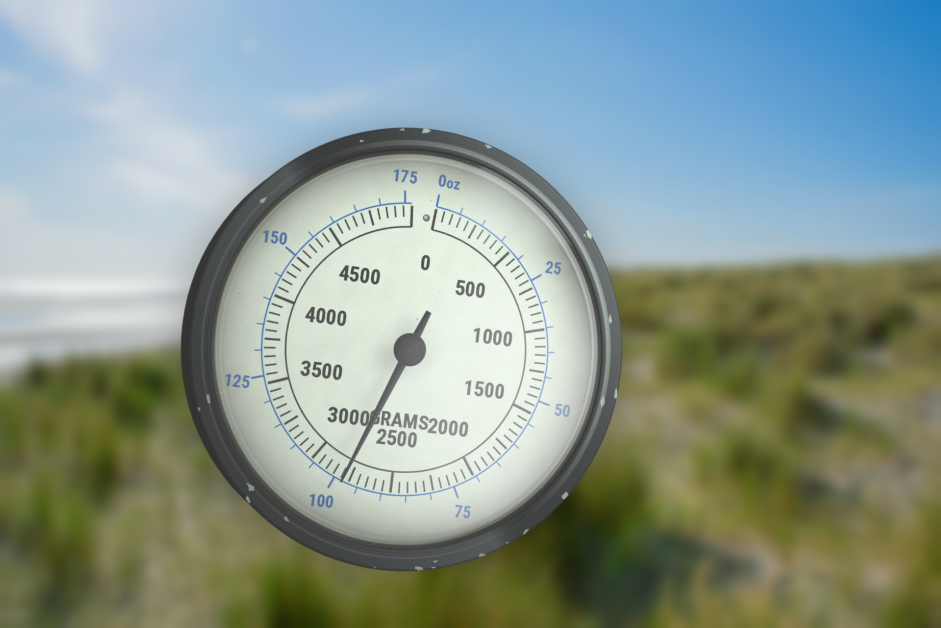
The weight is 2800g
